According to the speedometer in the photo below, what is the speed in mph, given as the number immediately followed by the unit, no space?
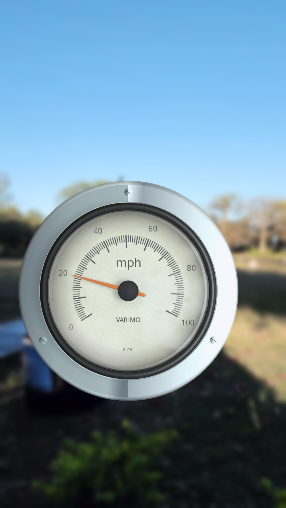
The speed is 20mph
